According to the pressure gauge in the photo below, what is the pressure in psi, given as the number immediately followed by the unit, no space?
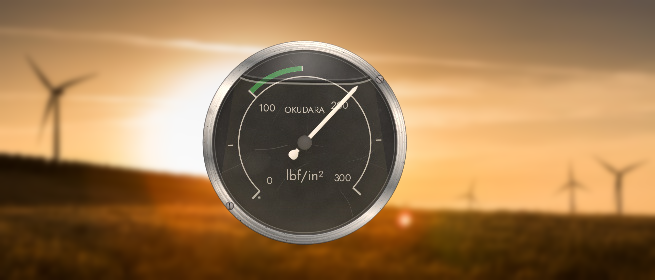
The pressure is 200psi
